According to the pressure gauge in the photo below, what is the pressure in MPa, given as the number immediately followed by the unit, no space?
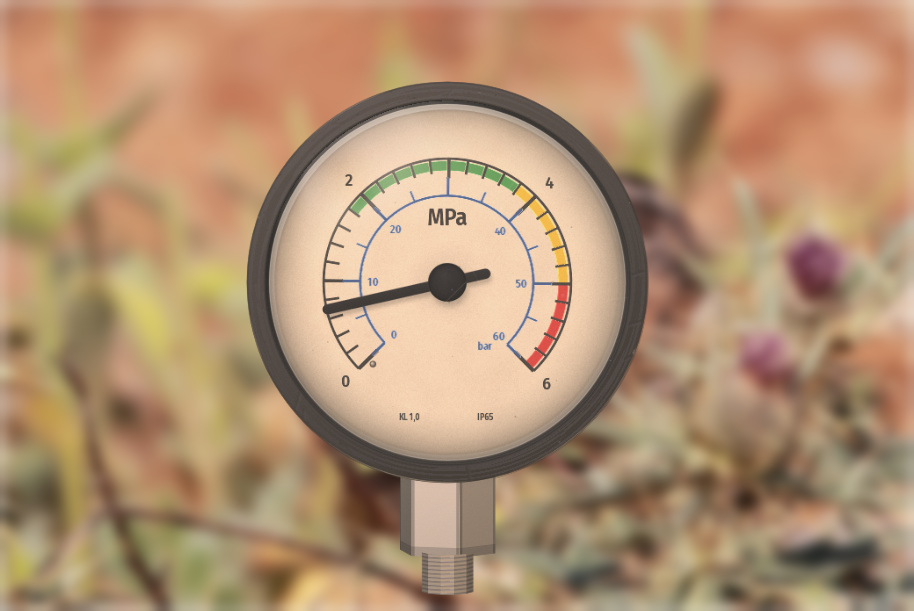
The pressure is 0.7MPa
